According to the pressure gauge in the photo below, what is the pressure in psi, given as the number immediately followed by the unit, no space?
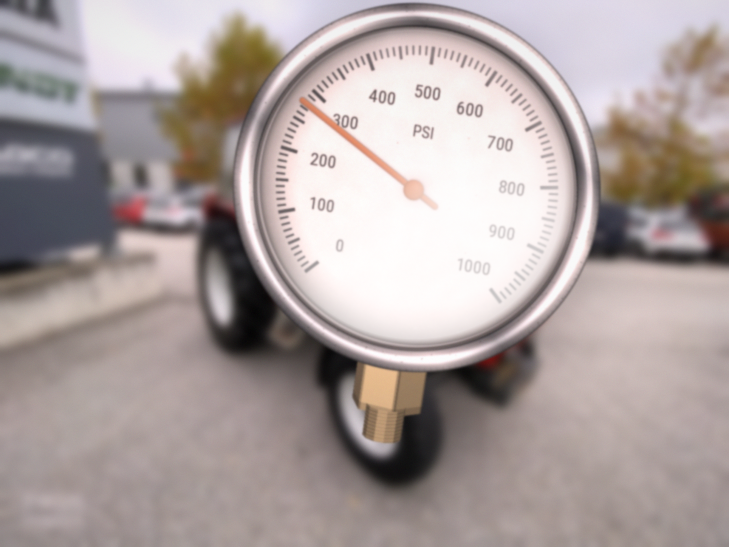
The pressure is 280psi
